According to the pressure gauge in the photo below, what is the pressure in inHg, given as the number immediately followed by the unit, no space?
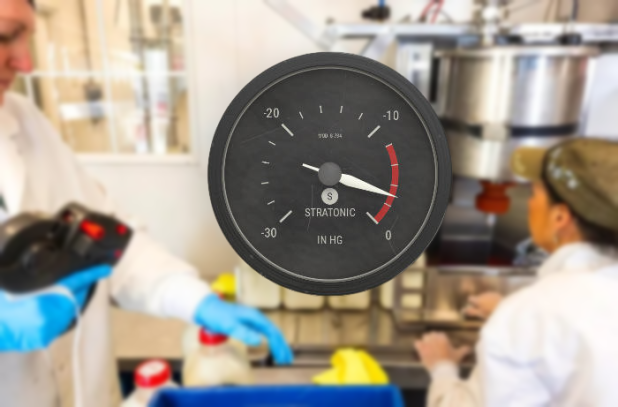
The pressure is -3inHg
